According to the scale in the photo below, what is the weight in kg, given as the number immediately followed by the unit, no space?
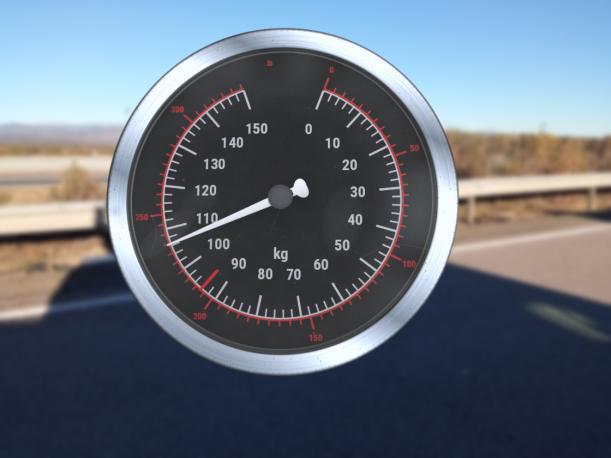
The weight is 106kg
